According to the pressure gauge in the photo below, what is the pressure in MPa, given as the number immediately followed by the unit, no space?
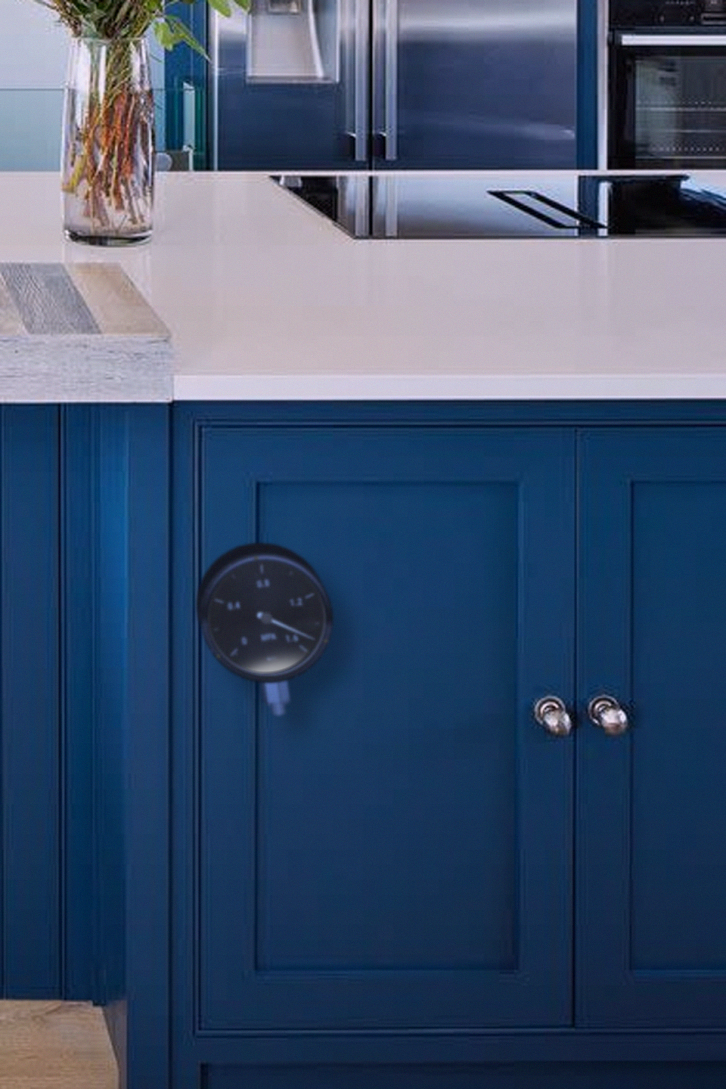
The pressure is 1.5MPa
